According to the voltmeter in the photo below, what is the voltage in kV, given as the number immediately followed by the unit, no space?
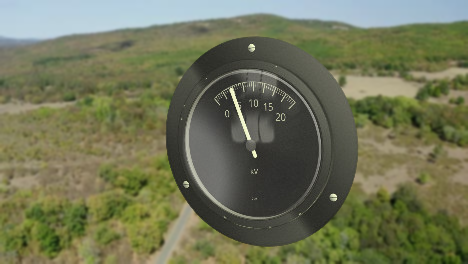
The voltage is 5kV
